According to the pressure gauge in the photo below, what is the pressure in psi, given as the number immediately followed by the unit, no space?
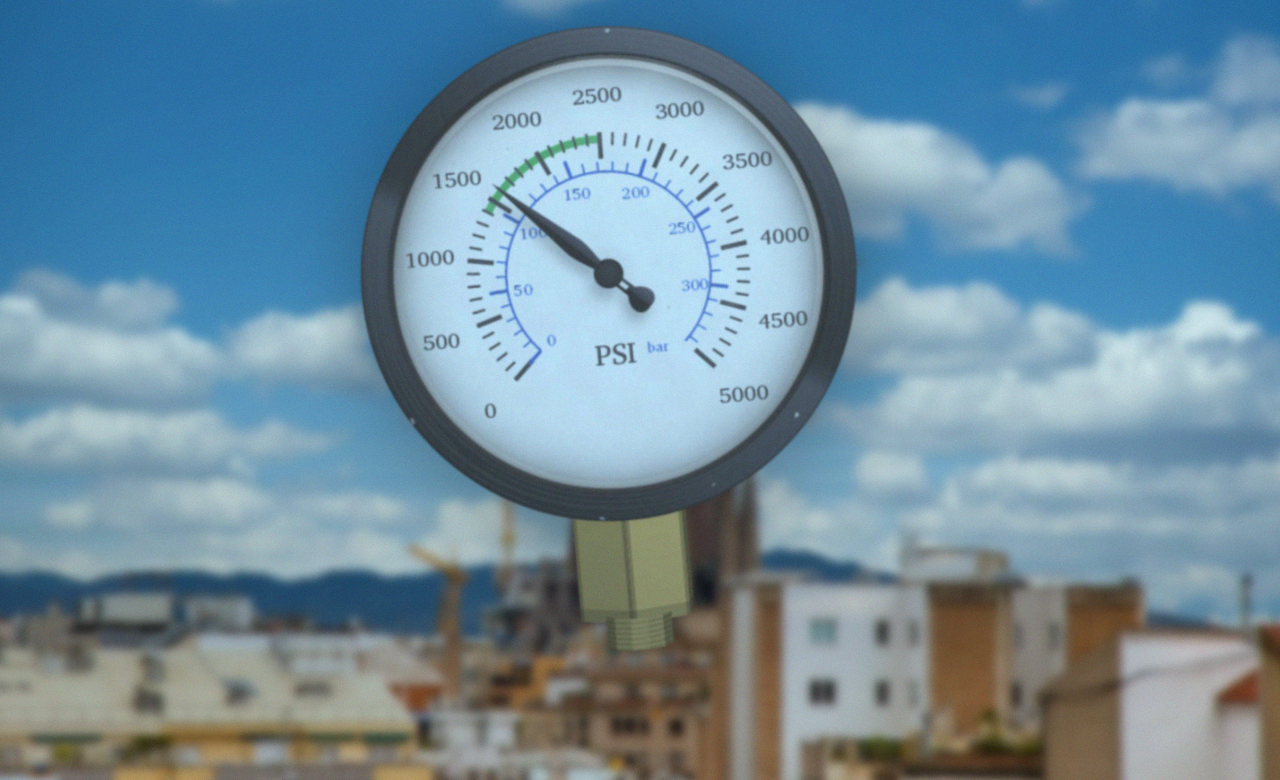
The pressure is 1600psi
